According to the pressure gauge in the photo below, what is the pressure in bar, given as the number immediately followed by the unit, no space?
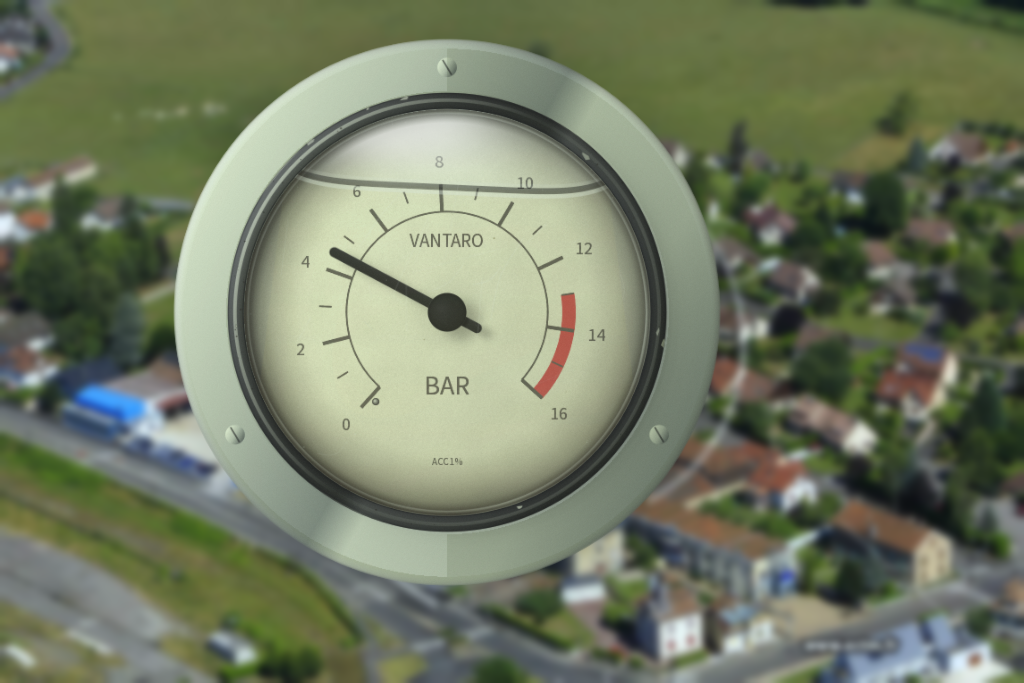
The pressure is 4.5bar
